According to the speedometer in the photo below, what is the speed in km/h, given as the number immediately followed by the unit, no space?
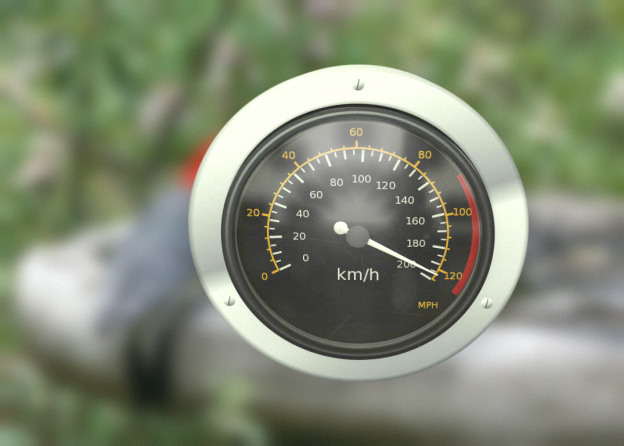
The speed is 195km/h
